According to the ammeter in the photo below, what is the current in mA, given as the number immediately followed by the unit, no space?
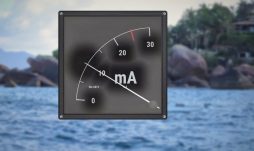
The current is 10mA
